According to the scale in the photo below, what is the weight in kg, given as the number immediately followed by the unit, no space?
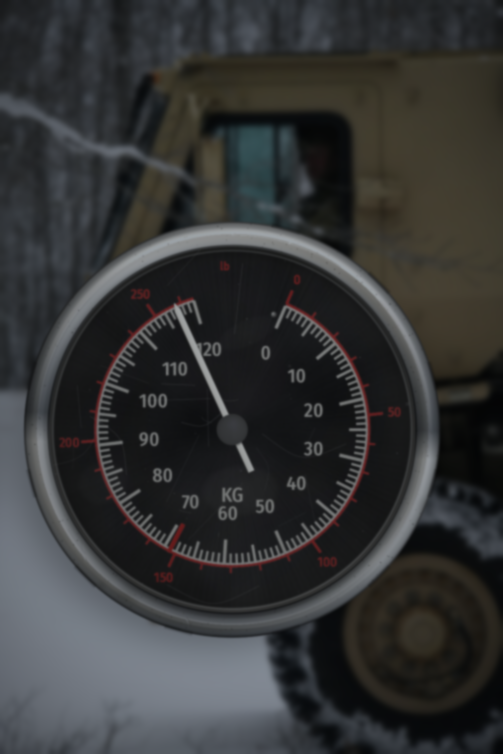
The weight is 117kg
